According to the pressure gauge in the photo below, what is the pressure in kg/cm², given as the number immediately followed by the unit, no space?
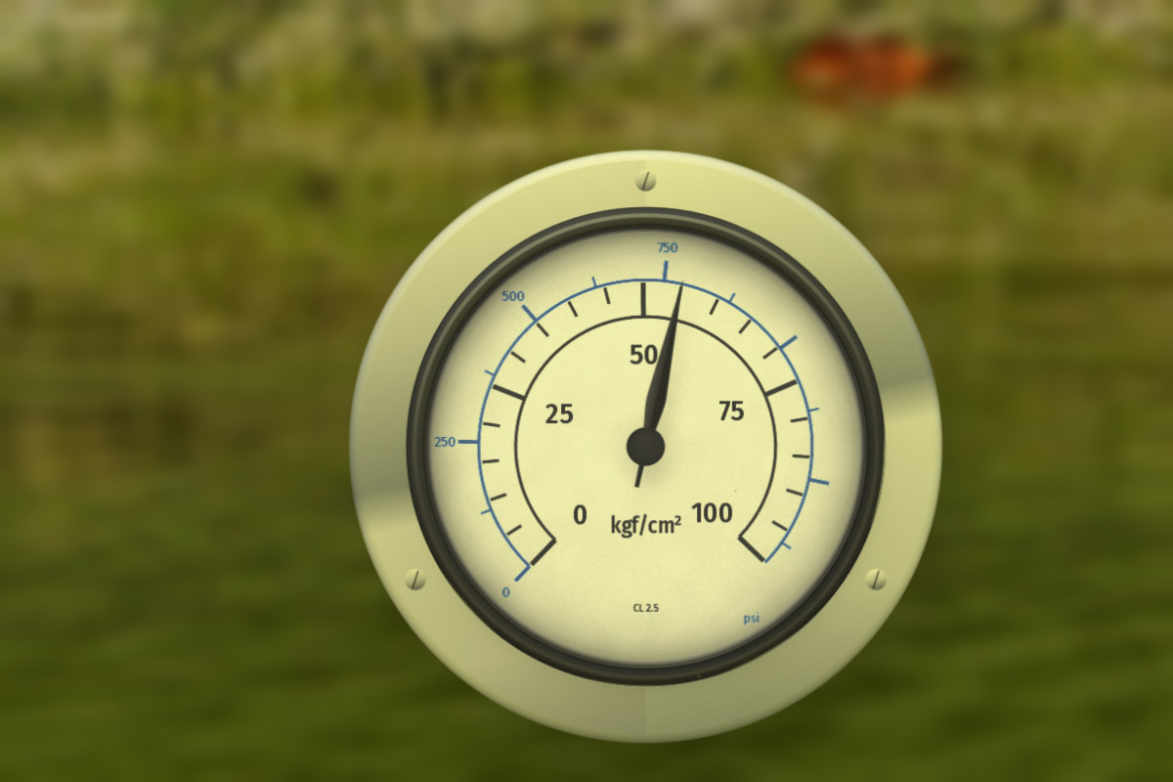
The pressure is 55kg/cm²
